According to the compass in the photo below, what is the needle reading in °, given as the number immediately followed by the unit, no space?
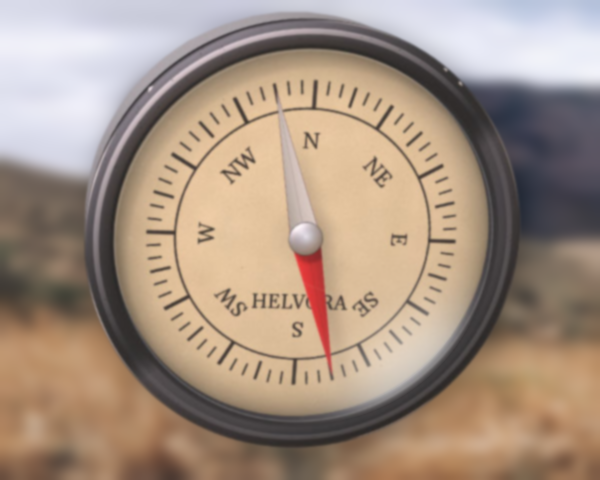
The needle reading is 165°
